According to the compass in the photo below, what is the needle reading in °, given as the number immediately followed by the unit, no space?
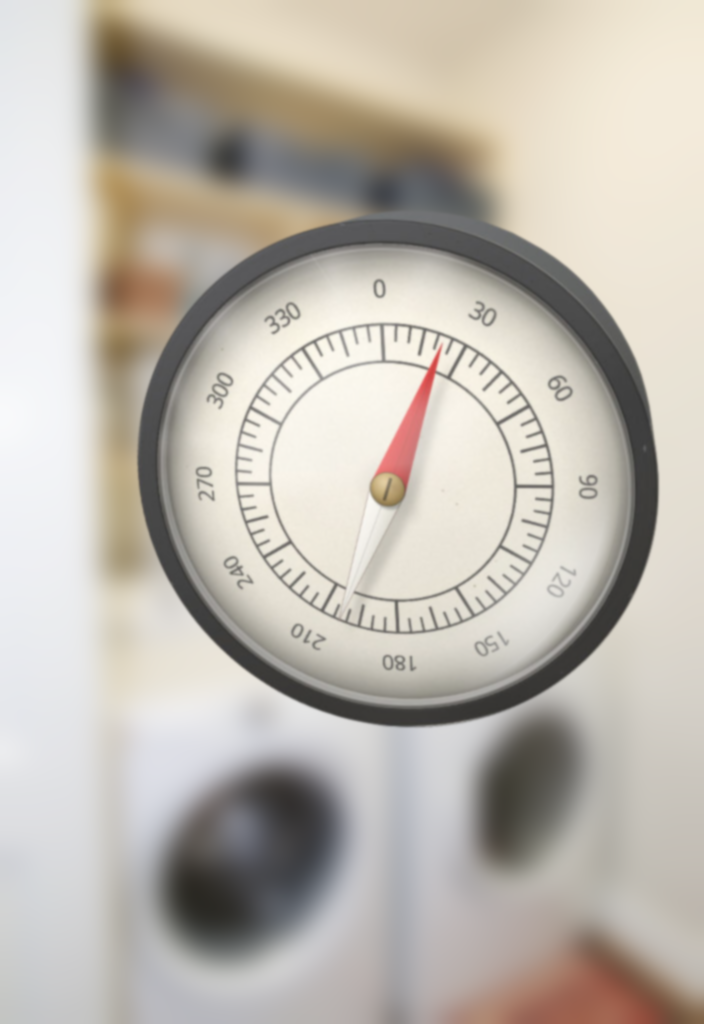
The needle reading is 22.5°
